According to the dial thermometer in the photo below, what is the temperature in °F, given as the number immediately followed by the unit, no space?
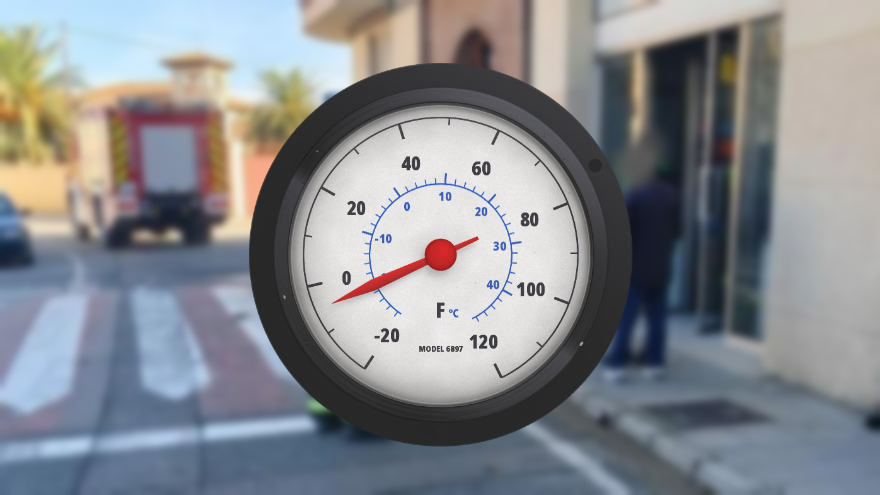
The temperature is -5°F
